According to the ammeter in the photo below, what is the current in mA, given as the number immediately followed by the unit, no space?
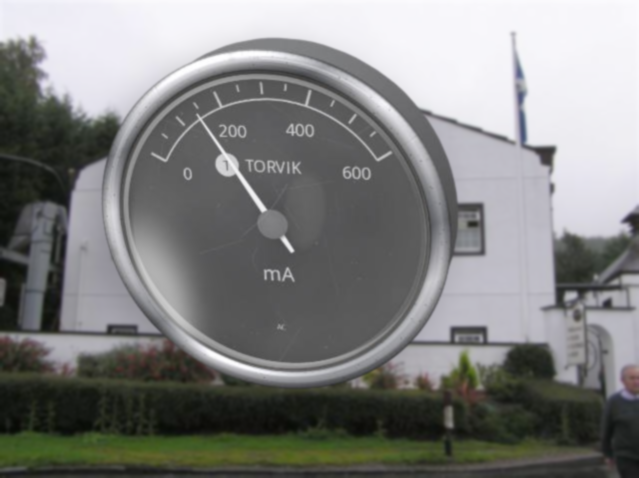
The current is 150mA
